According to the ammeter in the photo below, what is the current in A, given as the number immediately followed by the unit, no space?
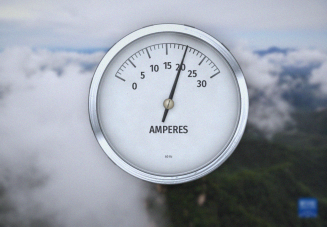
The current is 20A
